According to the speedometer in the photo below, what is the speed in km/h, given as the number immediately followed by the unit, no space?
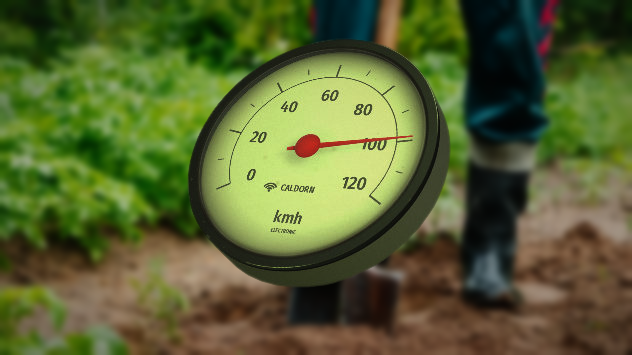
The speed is 100km/h
